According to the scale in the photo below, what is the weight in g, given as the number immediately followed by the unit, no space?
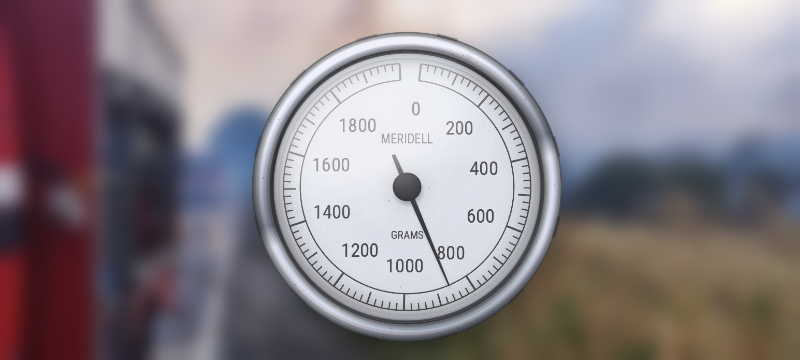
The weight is 860g
